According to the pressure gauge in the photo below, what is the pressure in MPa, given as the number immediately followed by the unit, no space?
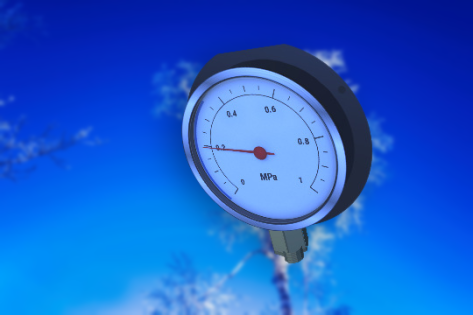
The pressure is 0.2MPa
